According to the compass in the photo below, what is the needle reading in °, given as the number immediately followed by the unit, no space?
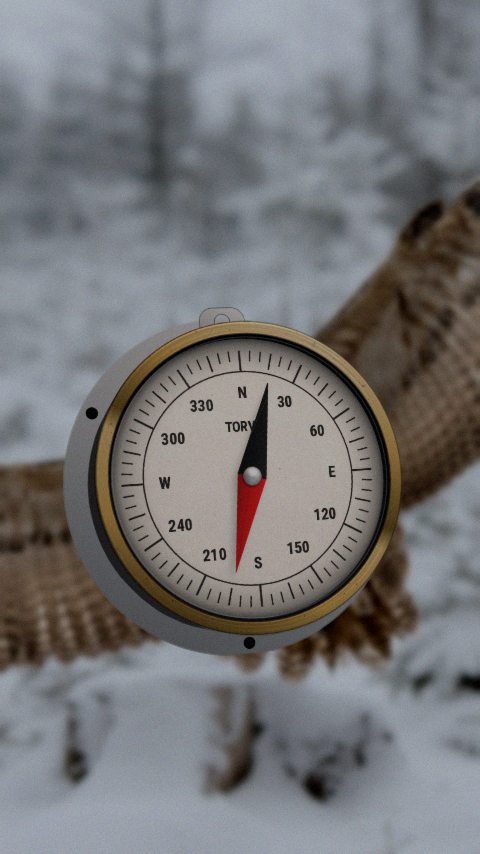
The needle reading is 195°
